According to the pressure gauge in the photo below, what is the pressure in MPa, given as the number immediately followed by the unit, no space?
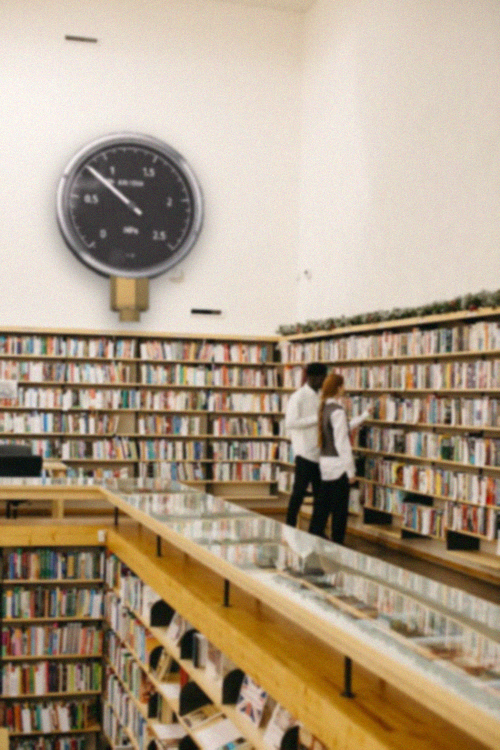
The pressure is 0.8MPa
